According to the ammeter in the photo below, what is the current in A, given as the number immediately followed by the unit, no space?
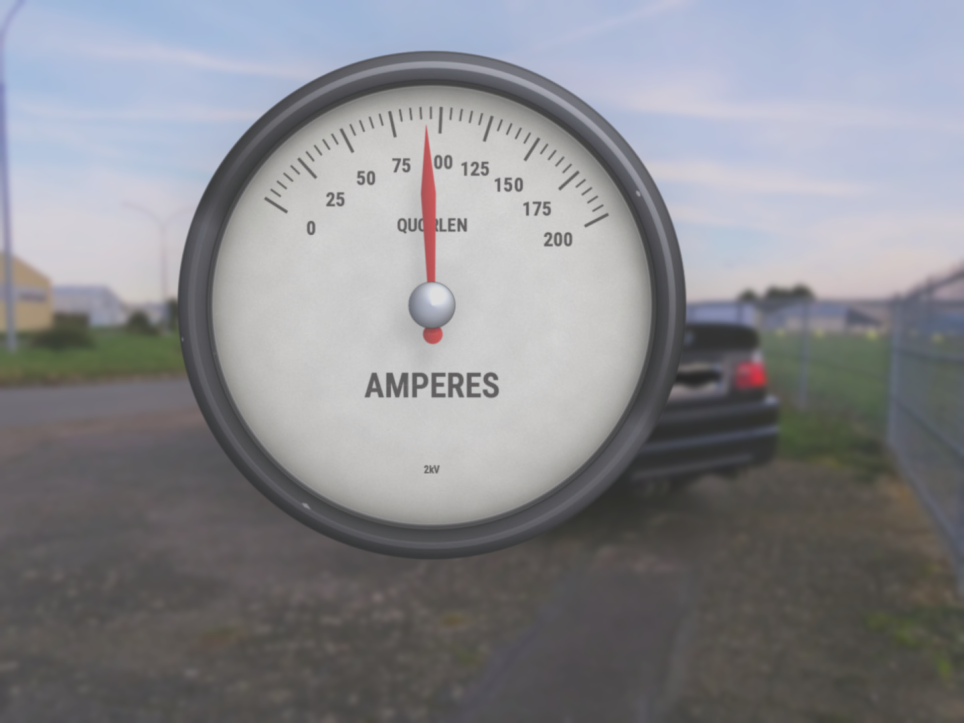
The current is 92.5A
